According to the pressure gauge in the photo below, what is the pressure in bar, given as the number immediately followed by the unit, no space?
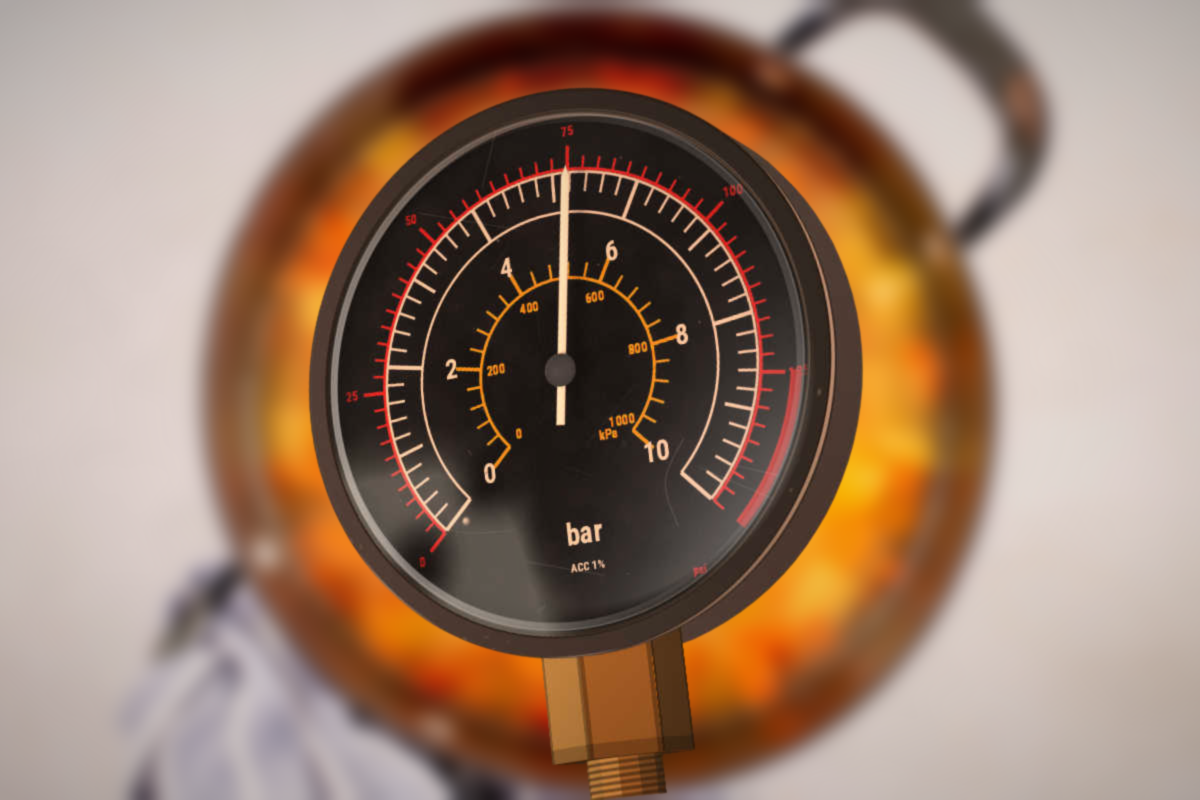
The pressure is 5.2bar
